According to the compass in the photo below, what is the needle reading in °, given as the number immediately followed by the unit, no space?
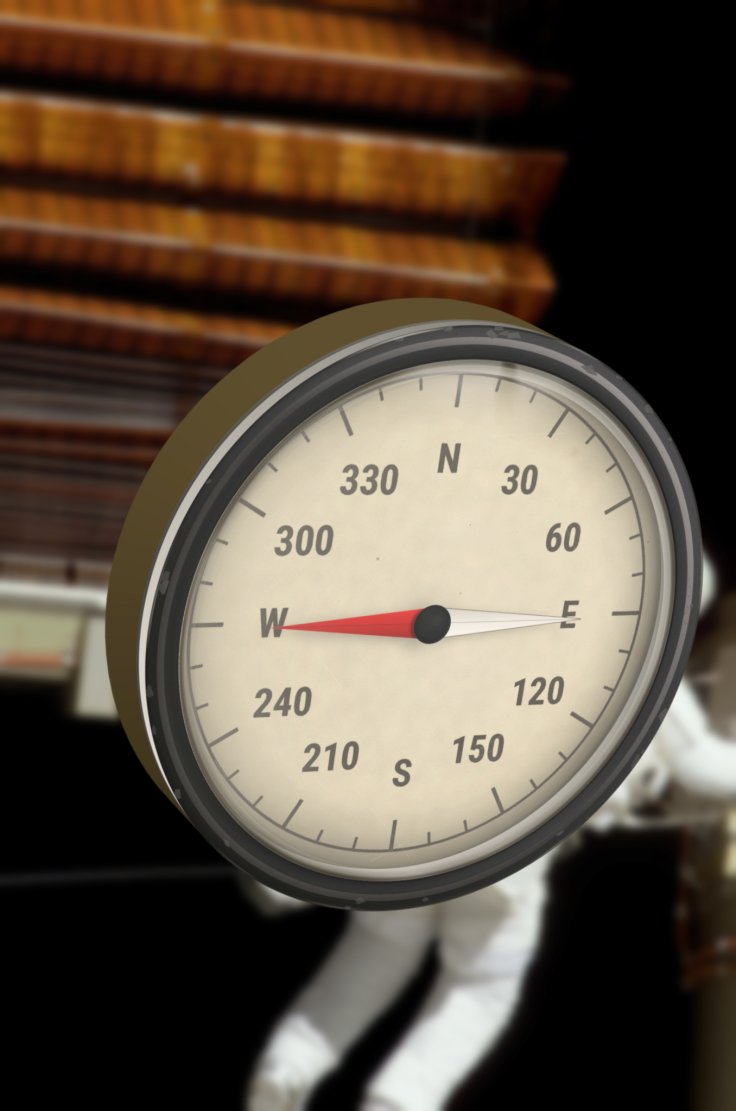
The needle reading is 270°
